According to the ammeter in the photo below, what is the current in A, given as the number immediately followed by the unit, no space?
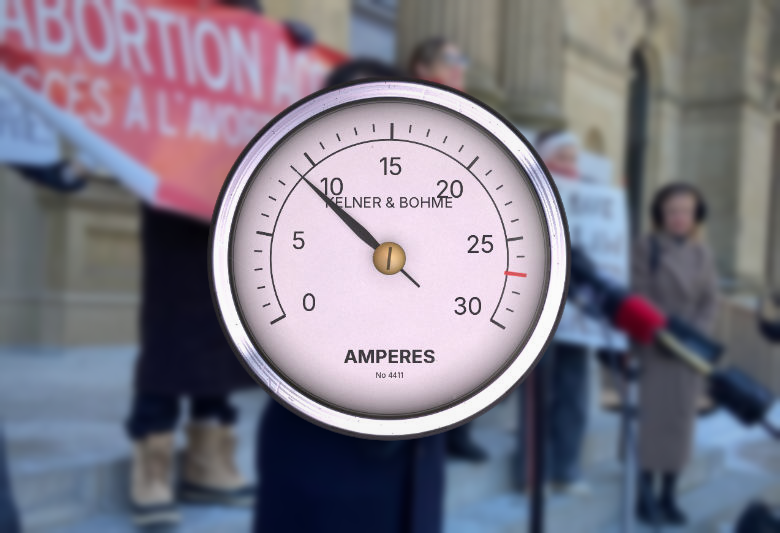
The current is 9A
